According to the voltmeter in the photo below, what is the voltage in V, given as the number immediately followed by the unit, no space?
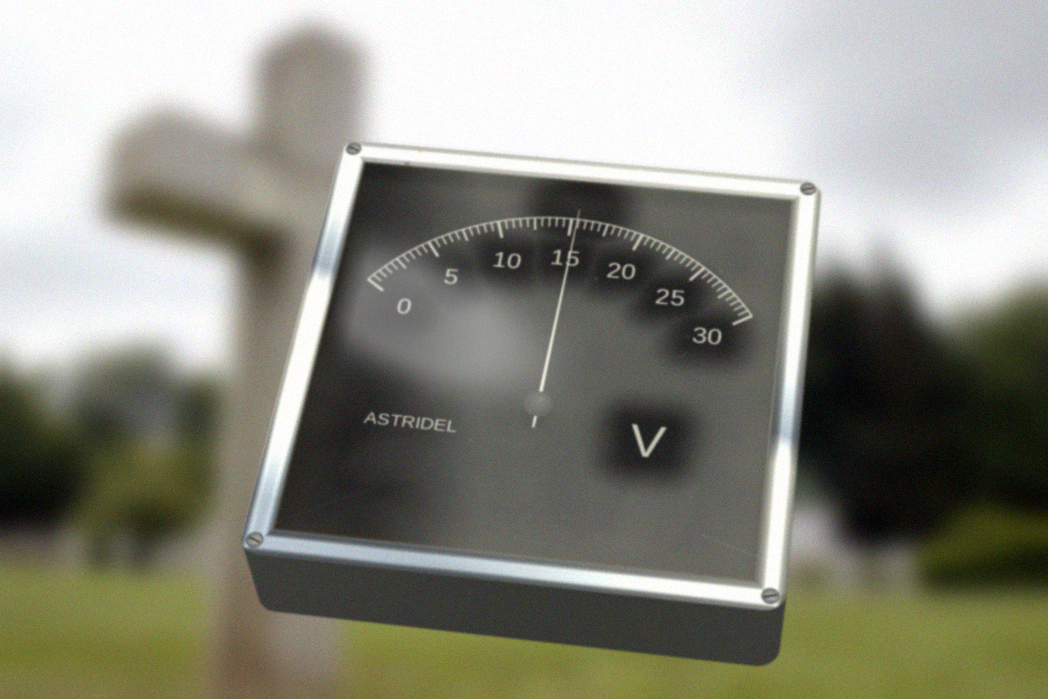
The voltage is 15.5V
